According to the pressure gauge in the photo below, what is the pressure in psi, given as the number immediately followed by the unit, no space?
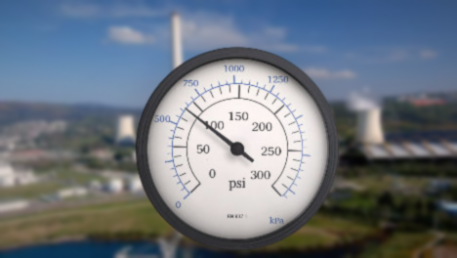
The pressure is 90psi
